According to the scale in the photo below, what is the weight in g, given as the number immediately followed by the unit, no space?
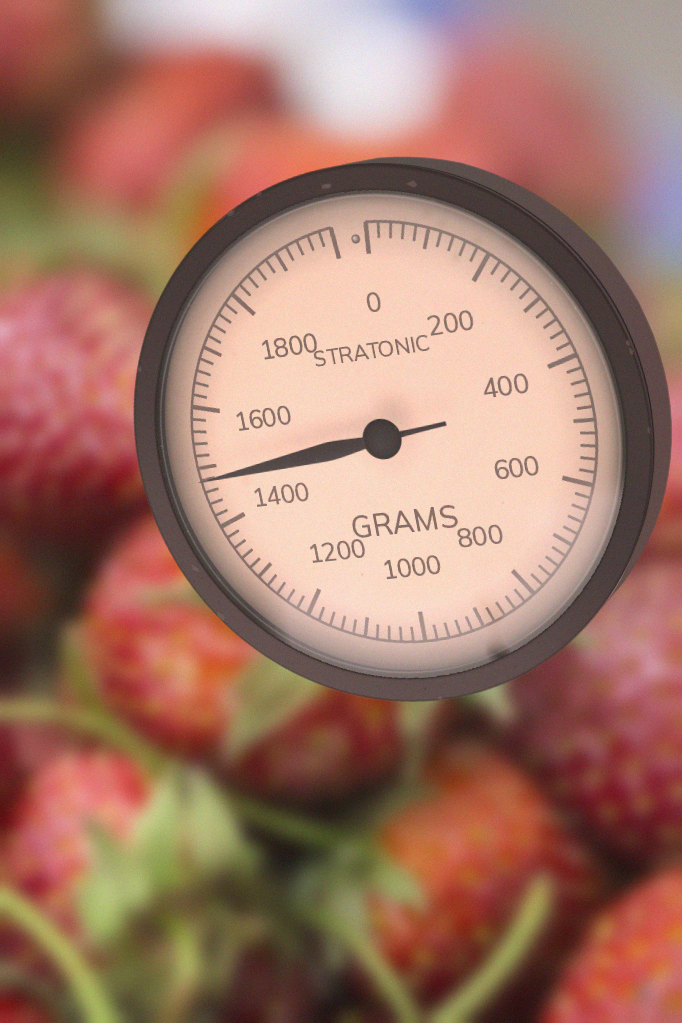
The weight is 1480g
